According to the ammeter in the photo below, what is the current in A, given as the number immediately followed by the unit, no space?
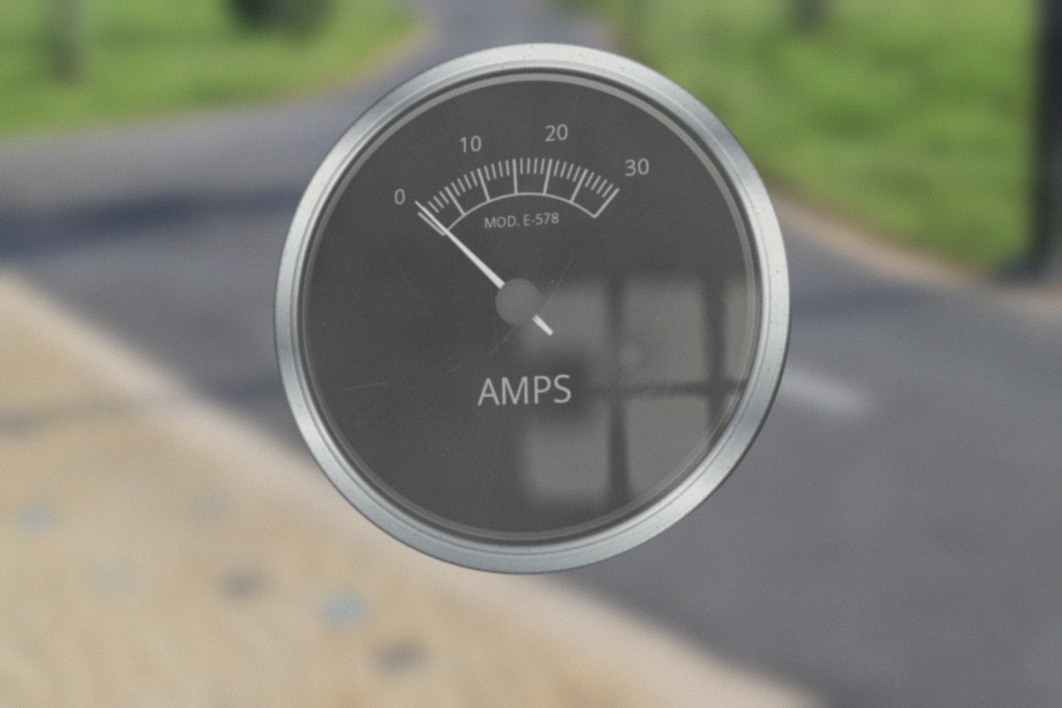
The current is 1A
